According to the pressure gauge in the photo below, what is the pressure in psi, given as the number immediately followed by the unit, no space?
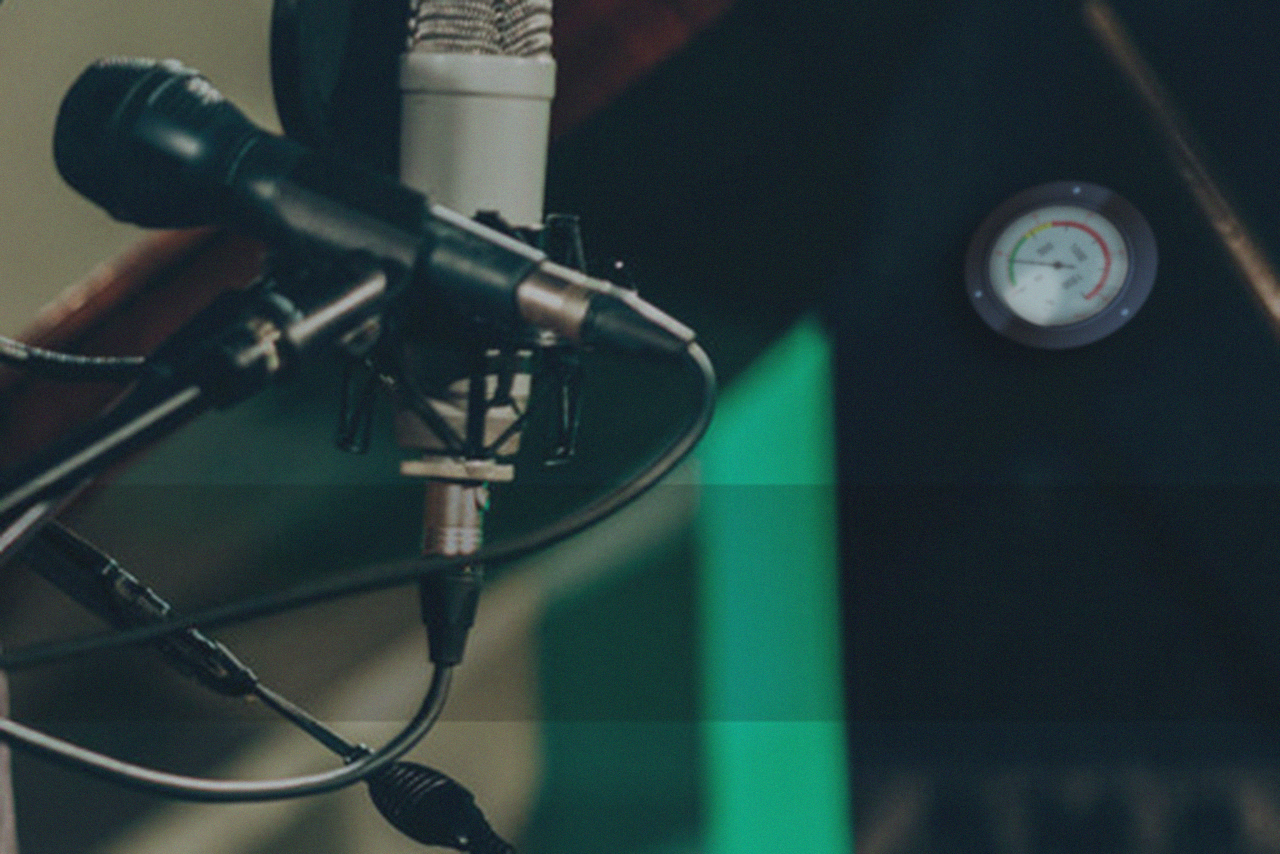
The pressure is 250psi
